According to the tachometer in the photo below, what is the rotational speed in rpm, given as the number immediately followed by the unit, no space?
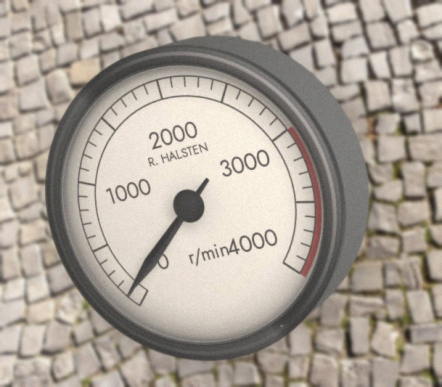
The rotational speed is 100rpm
